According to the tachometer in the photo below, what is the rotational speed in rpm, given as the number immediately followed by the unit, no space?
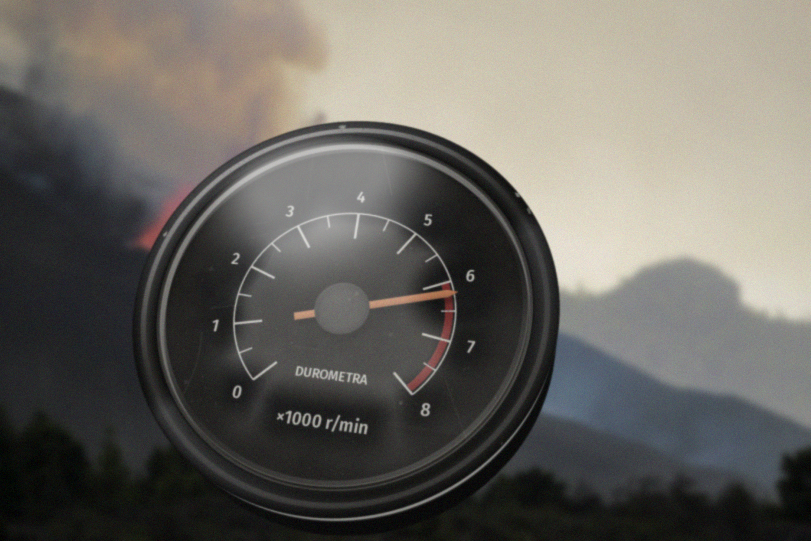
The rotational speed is 6250rpm
